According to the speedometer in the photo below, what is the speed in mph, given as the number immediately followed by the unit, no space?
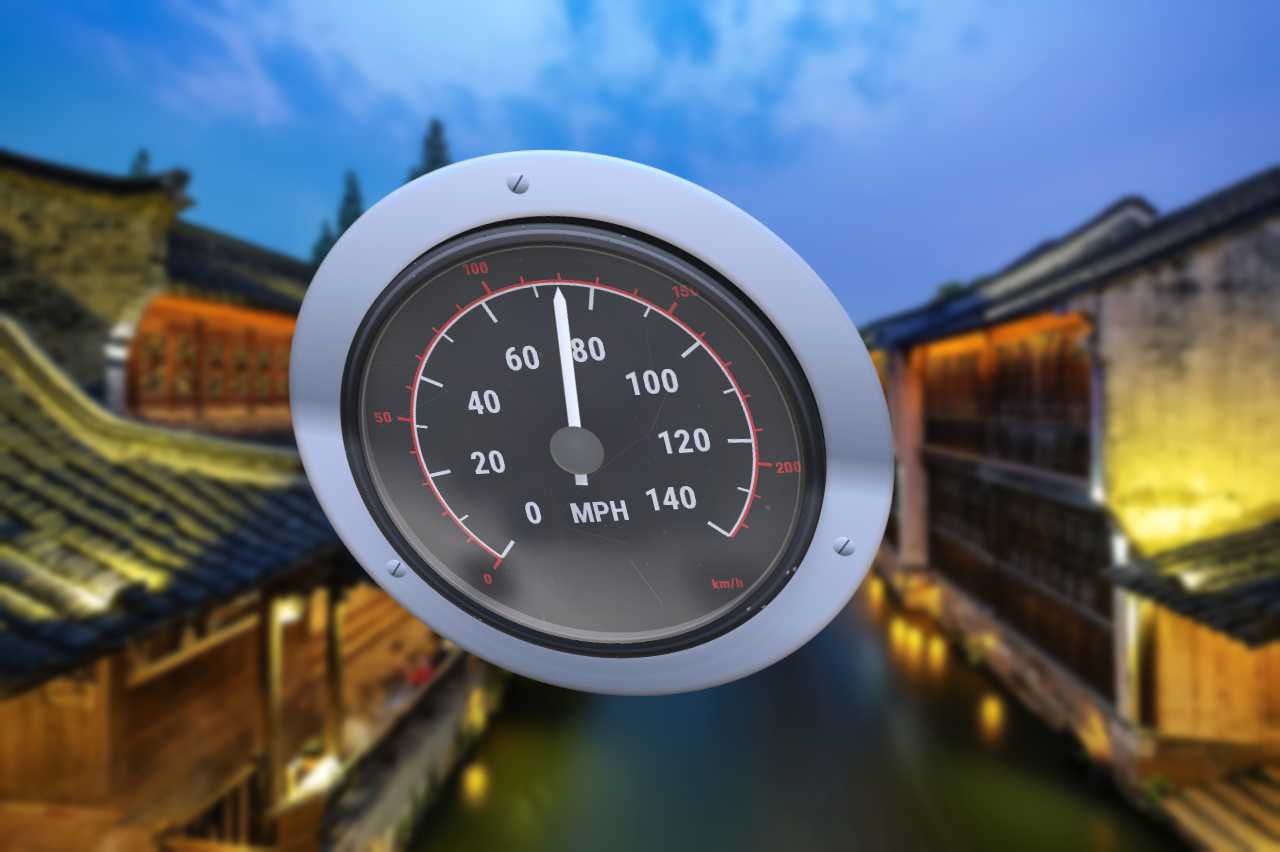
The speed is 75mph
